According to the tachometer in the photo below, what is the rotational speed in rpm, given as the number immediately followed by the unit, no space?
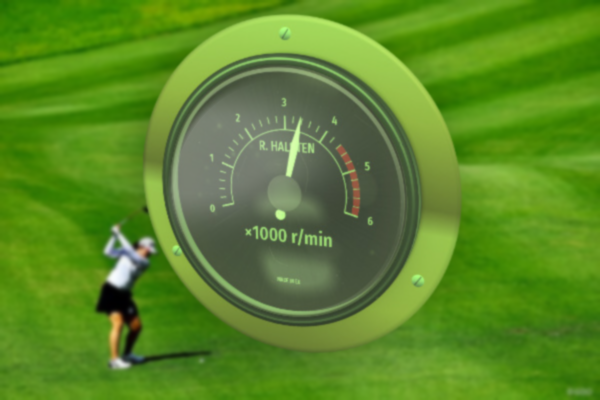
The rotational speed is 3400rpm
